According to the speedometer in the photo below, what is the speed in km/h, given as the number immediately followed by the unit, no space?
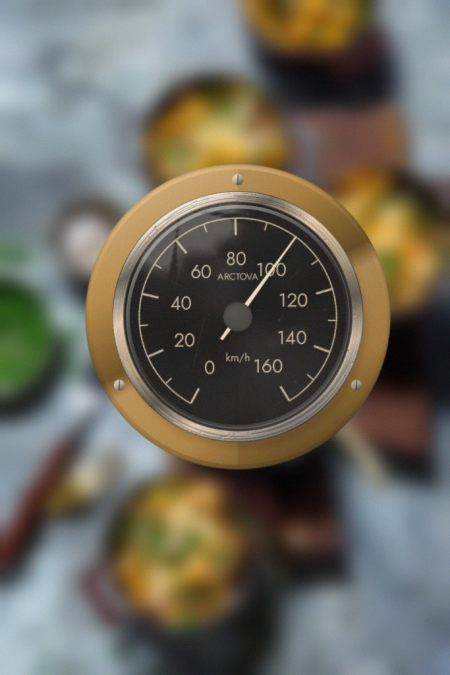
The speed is 100km/h
